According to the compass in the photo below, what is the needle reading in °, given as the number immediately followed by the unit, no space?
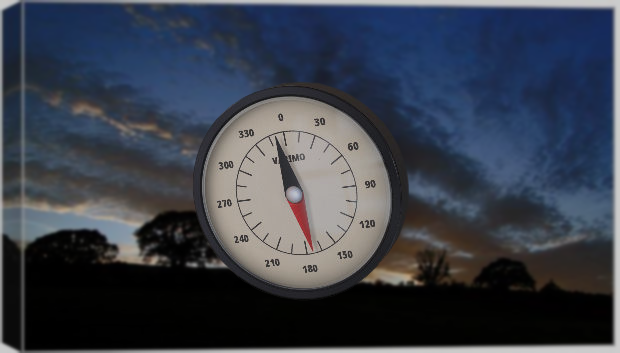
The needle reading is 172.5°
